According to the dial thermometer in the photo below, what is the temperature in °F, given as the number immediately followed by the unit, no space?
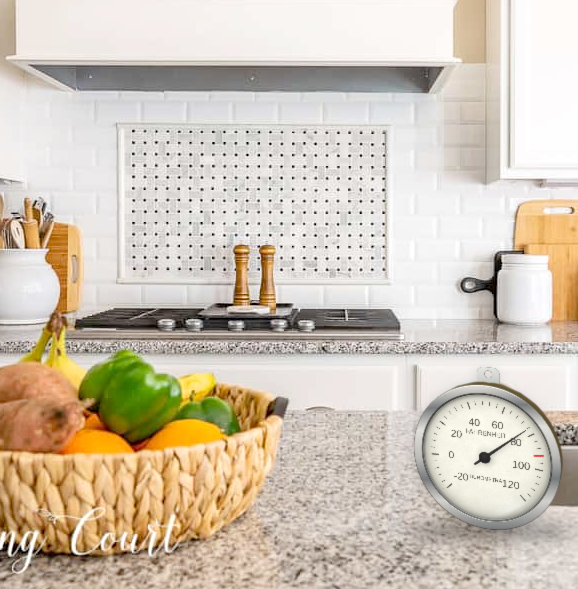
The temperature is 76°F
